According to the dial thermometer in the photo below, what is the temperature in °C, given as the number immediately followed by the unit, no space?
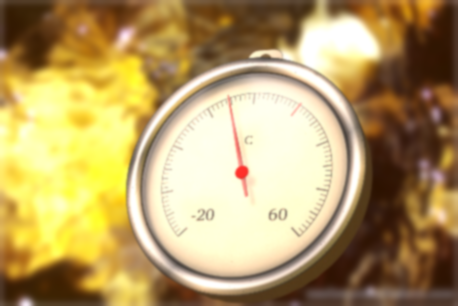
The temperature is 15°C
